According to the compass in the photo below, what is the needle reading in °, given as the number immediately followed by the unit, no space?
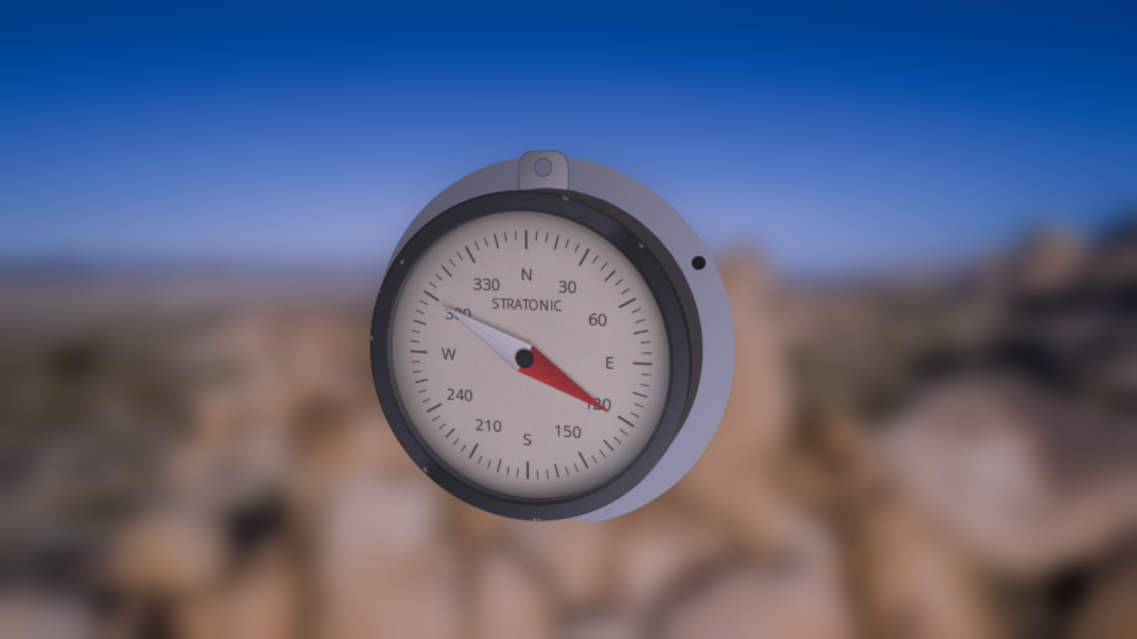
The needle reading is 120°
